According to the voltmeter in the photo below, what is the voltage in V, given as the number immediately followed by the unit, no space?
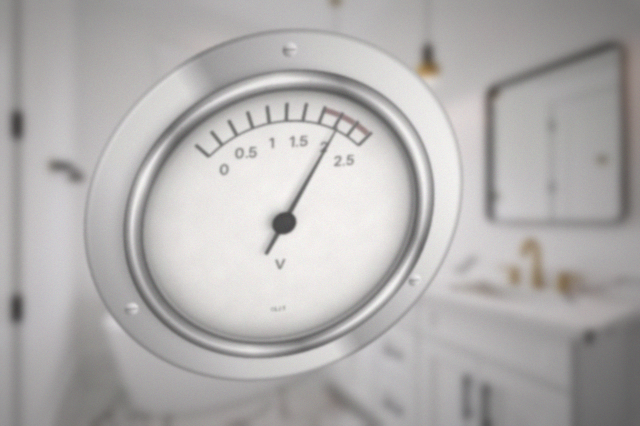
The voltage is 2V
